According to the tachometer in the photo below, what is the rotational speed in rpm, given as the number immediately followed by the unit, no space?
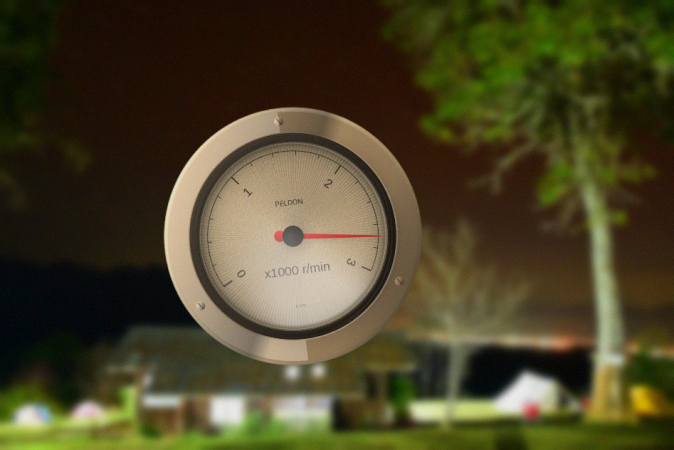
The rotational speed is 2700rpm
